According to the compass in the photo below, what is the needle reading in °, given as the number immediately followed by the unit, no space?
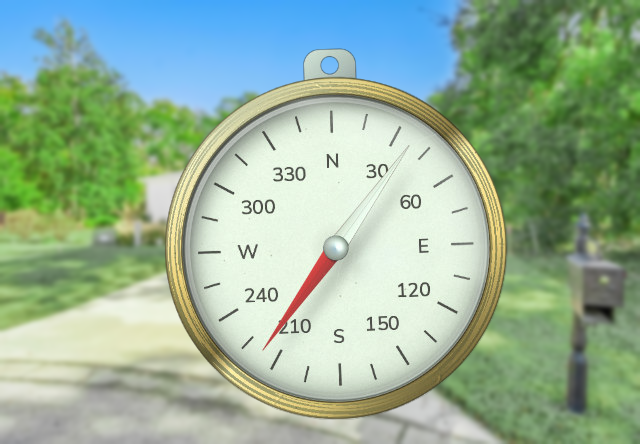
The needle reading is 217.5°
